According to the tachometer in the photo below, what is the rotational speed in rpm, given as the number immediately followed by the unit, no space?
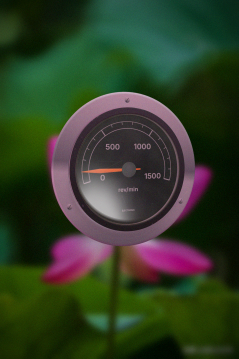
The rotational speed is 100rpm
